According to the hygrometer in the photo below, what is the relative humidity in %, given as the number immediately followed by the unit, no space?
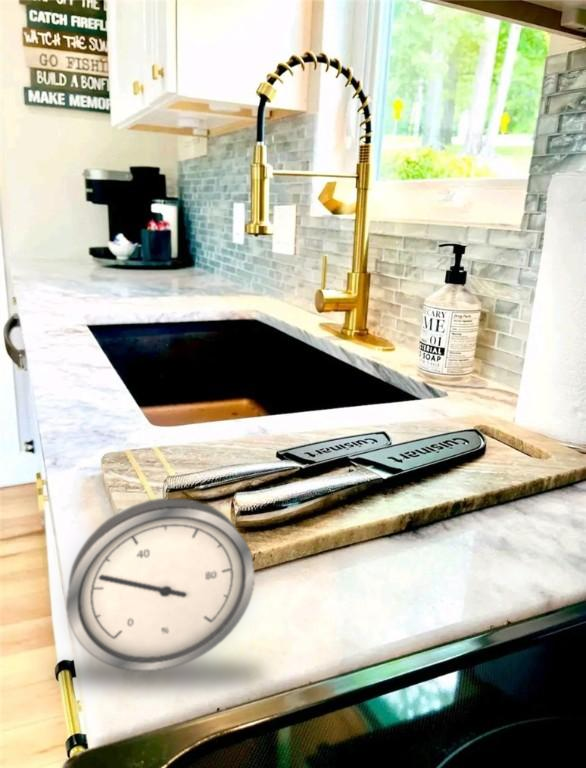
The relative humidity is 25%
